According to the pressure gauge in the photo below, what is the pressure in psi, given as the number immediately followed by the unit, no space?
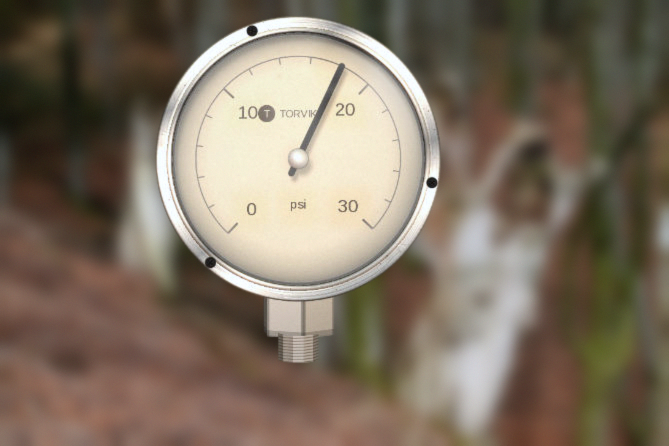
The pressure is 18psi
